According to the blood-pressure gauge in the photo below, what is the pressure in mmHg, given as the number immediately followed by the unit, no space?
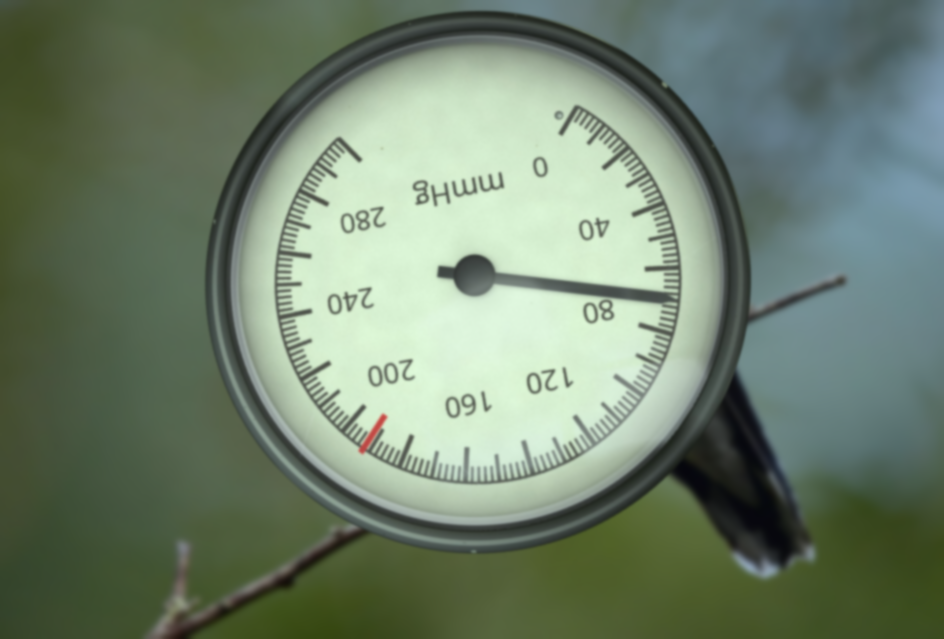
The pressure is 70mmHg
